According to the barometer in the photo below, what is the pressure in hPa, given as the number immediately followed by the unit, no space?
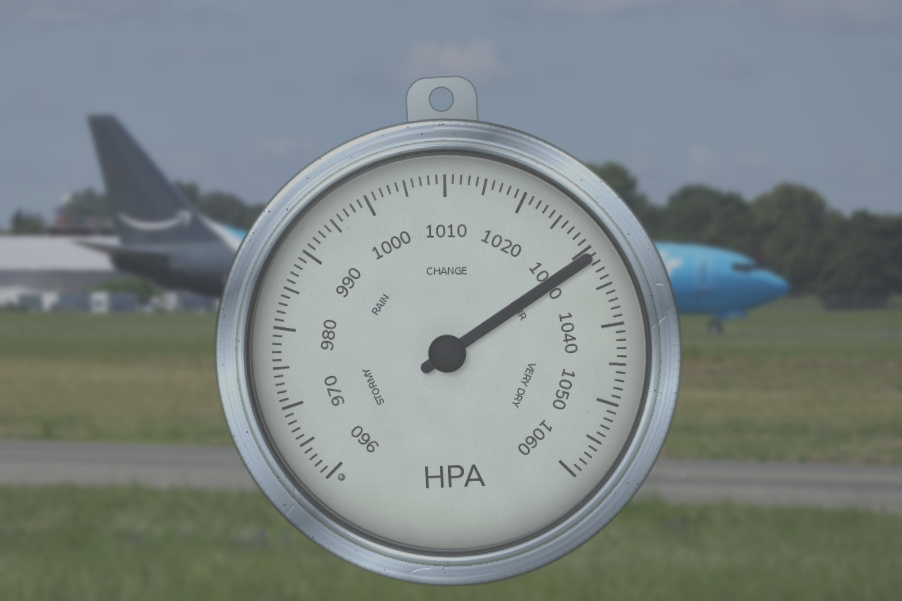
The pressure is 1031hPa
